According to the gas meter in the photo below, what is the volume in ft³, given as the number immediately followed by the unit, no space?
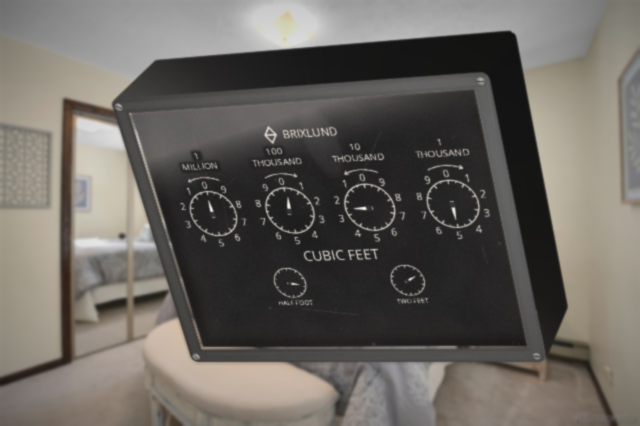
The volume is 2500ft³
